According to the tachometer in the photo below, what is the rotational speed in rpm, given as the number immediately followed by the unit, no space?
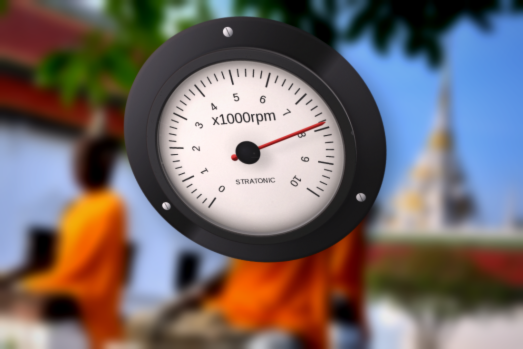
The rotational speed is 7800rpm
